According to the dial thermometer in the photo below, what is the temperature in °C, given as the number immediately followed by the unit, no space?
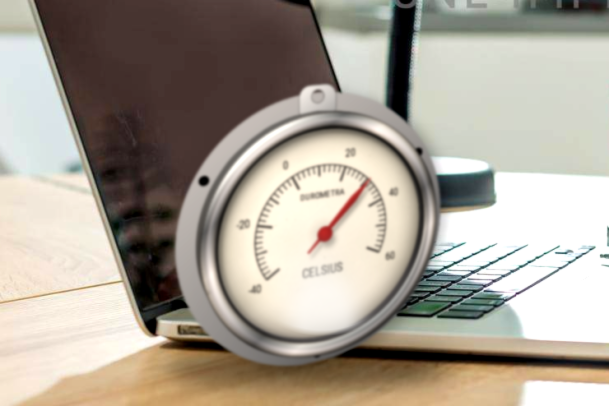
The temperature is 30°C
